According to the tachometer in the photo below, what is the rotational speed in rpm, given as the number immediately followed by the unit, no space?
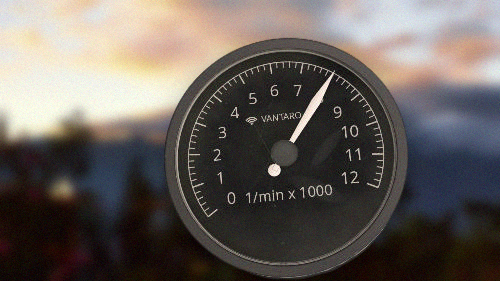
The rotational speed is 8000rpm
